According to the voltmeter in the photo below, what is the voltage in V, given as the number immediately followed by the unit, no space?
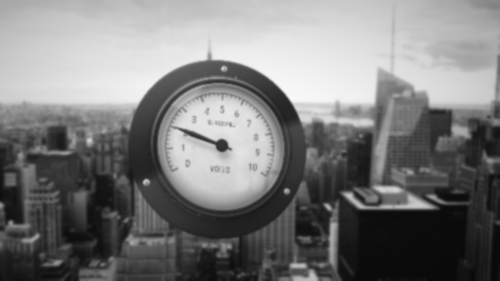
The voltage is 2V
